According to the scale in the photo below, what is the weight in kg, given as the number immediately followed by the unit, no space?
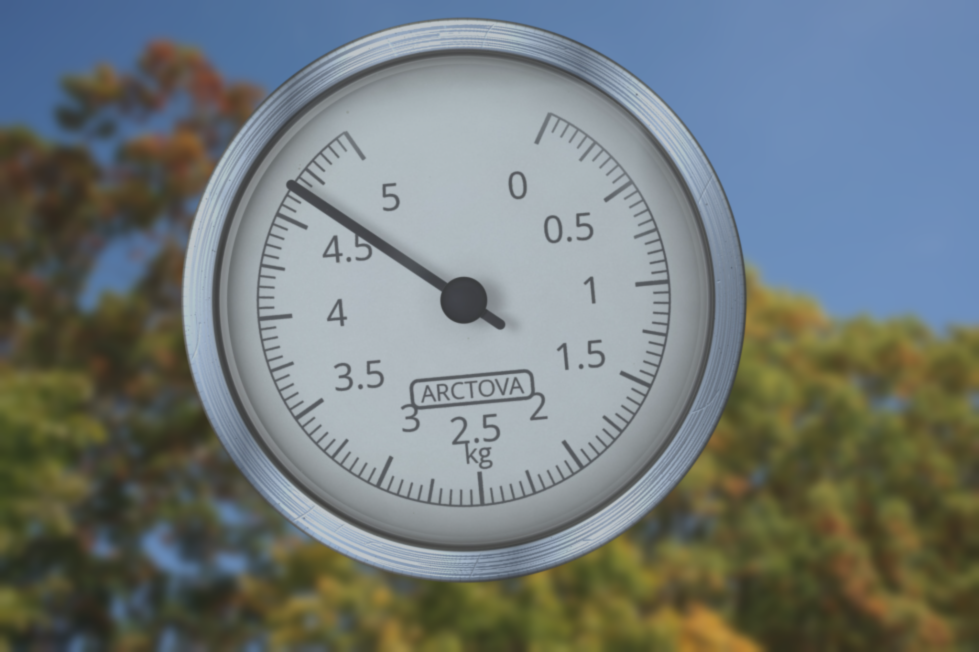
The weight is 4.65kg
